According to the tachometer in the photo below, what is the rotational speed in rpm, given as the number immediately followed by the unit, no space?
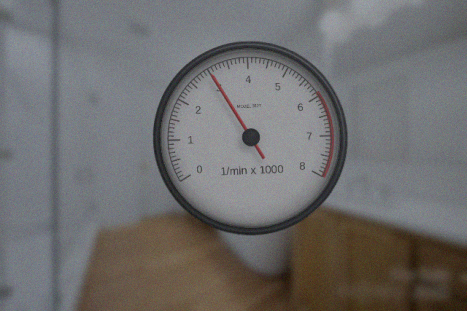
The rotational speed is 3000rpm
